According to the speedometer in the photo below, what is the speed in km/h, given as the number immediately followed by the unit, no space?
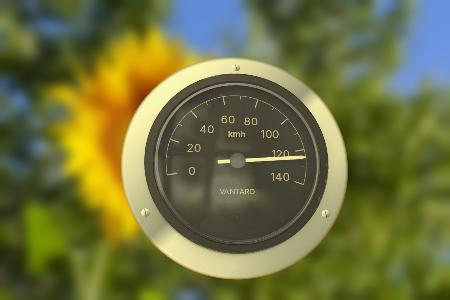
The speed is 125km/h
